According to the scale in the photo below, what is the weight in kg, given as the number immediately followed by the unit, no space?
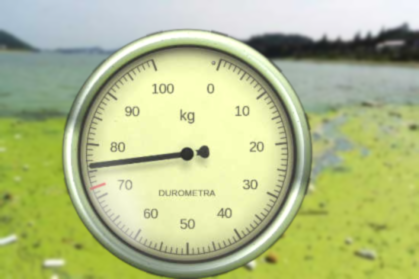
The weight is 76kg
